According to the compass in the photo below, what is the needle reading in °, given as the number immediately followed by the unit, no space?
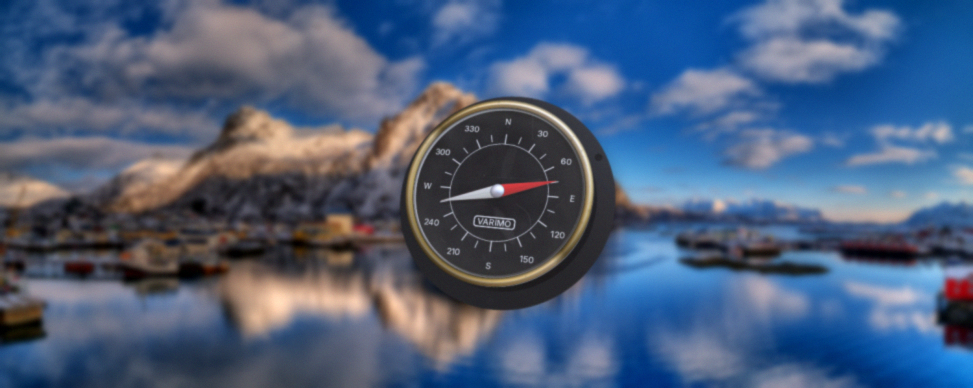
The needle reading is 75°
